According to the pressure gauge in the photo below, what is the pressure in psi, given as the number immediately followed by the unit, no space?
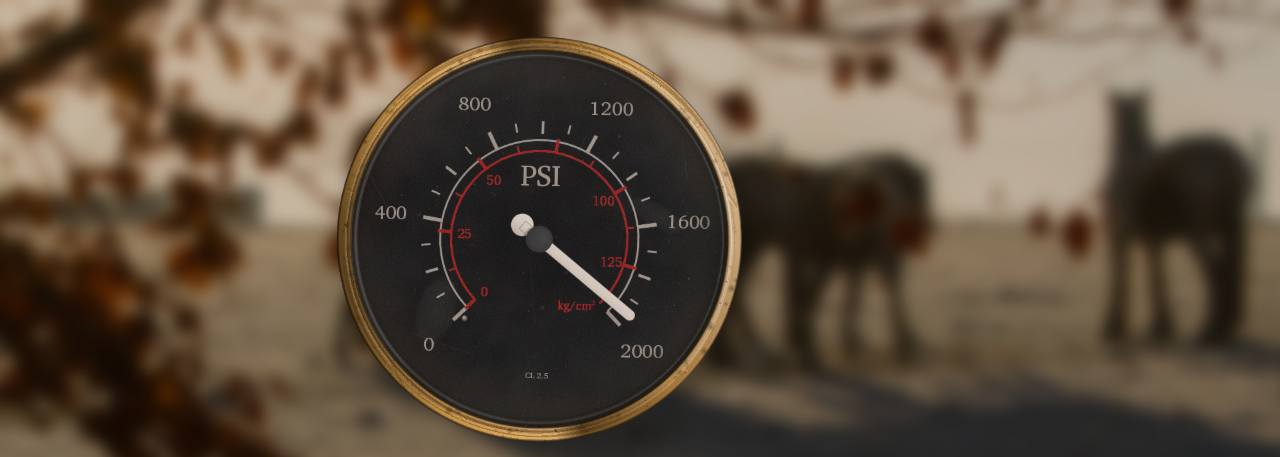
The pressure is 1950psi
